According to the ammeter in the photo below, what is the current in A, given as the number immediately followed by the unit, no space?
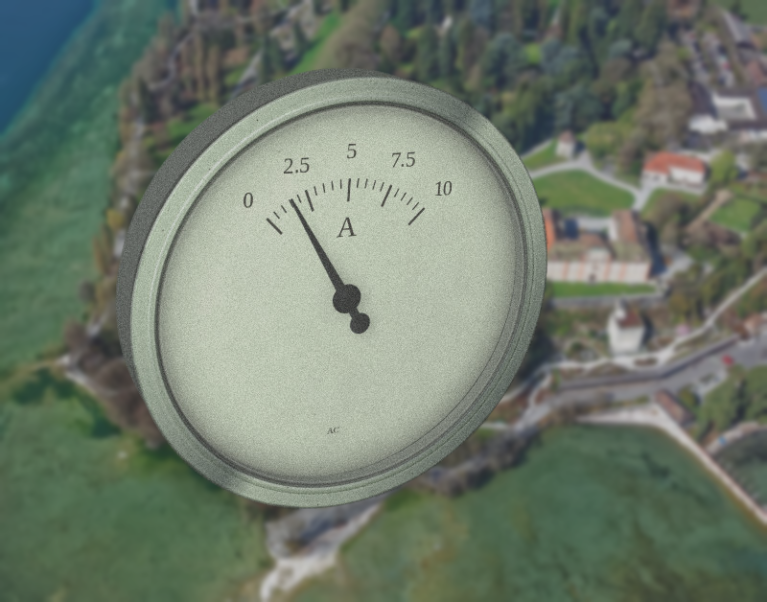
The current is 1.5A
